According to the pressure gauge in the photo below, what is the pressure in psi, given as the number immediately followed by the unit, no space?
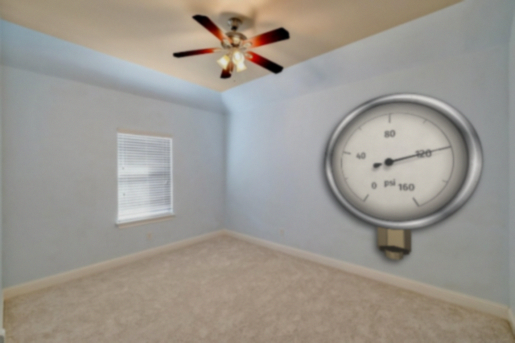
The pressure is 120psi
